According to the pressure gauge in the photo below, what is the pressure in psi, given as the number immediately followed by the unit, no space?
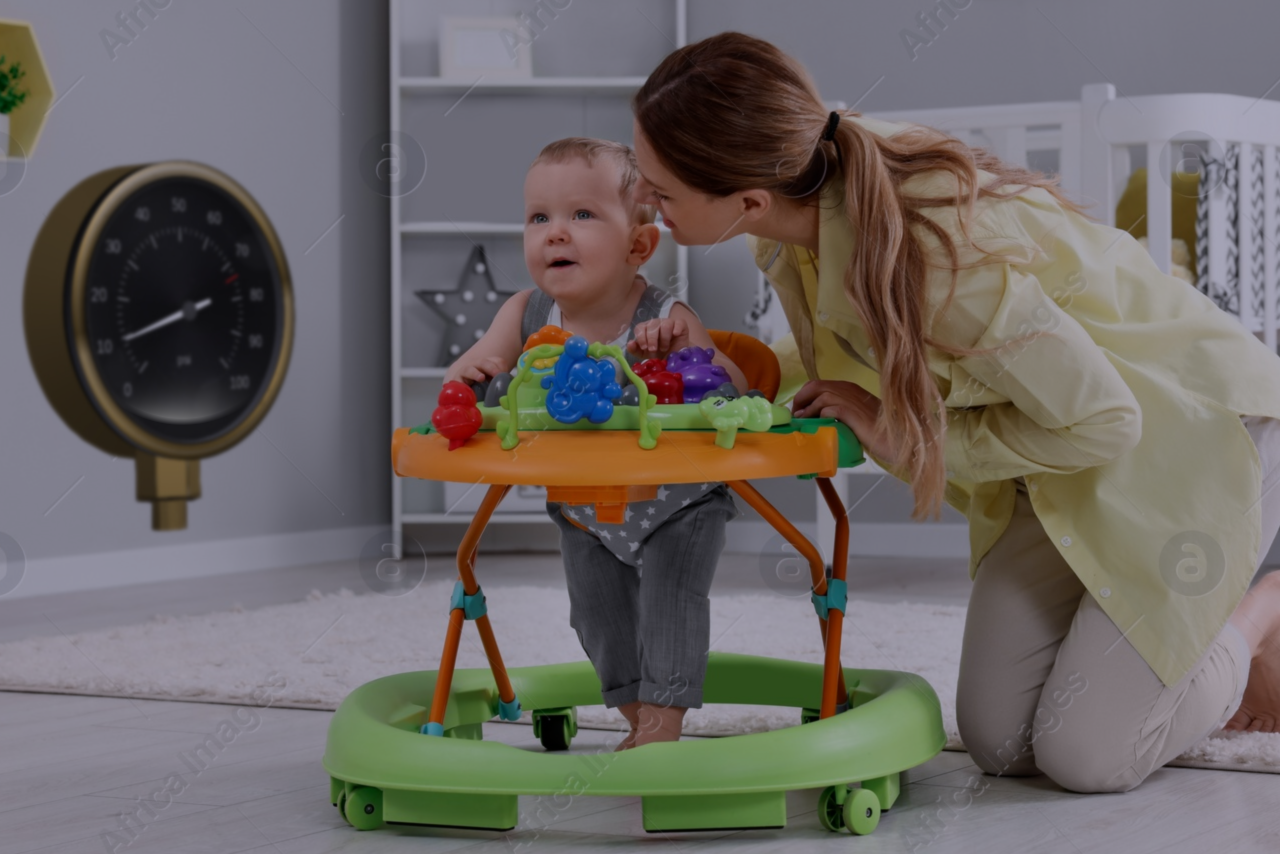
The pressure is 10psi
